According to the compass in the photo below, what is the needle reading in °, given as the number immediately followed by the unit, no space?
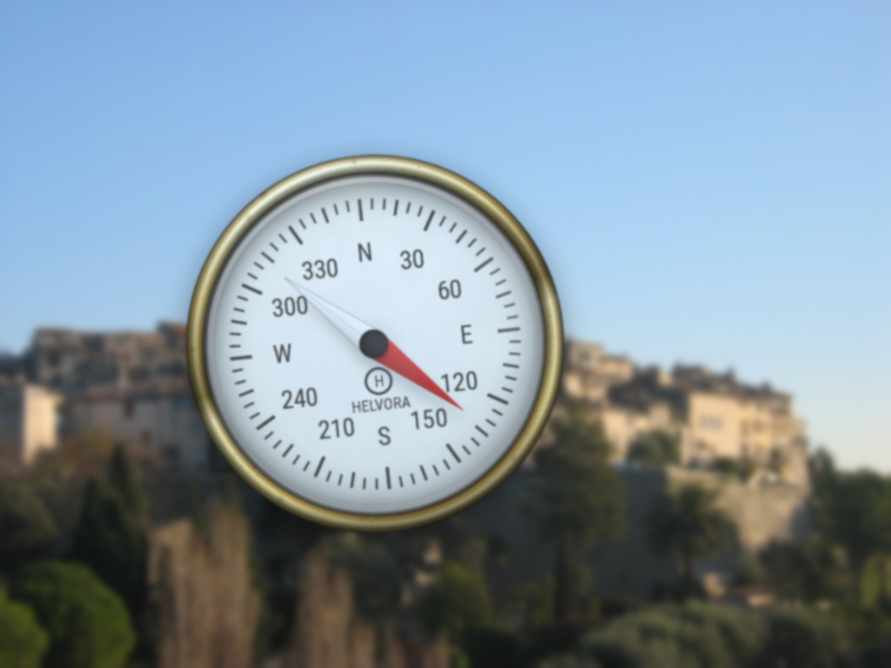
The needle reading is 132.5°
